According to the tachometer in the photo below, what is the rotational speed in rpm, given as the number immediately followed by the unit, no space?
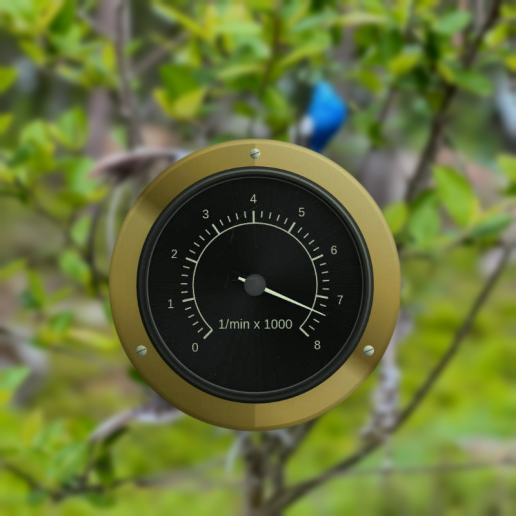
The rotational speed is 7400rpm
